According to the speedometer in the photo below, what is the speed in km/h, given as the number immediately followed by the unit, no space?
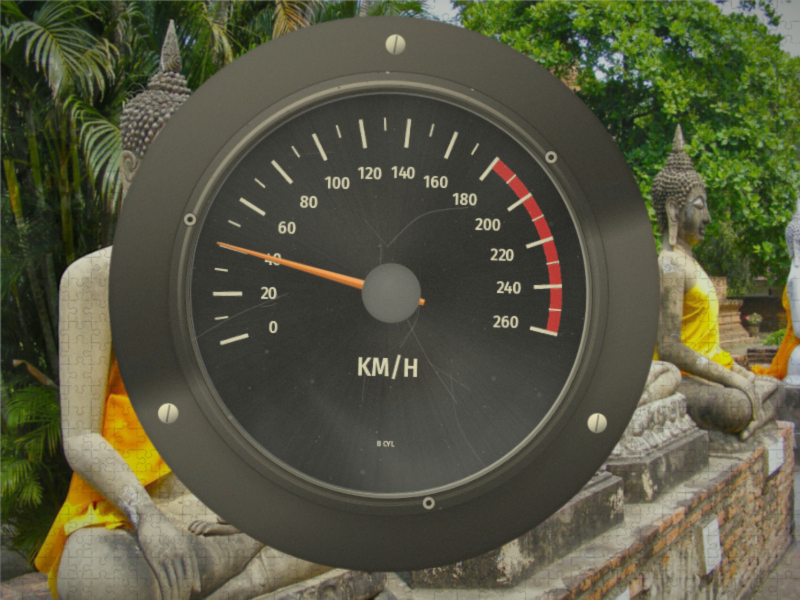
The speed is 40km/h
